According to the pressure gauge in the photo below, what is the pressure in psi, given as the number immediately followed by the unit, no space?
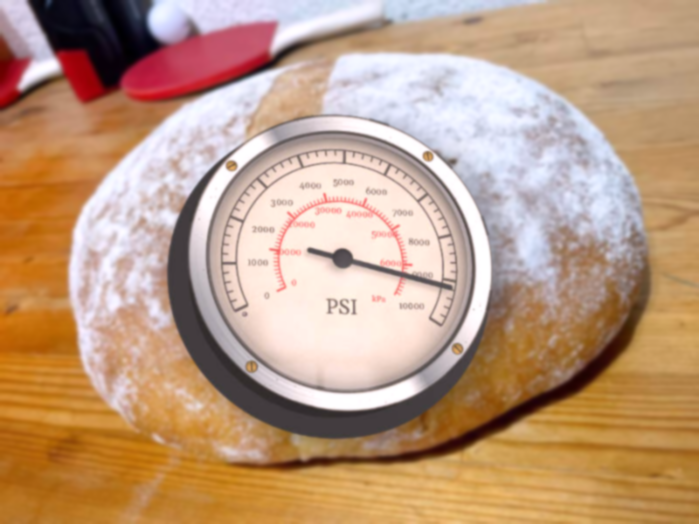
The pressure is 9200psi
